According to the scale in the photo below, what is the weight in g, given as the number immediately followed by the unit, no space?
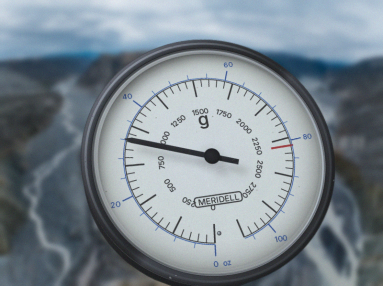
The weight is 900g
